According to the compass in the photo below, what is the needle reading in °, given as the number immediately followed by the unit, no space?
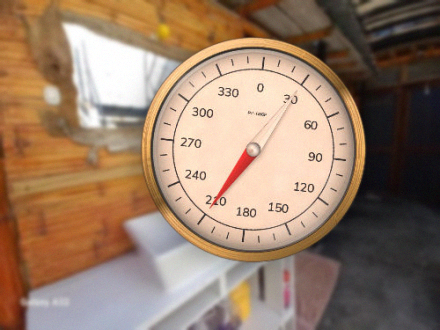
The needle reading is 210°
